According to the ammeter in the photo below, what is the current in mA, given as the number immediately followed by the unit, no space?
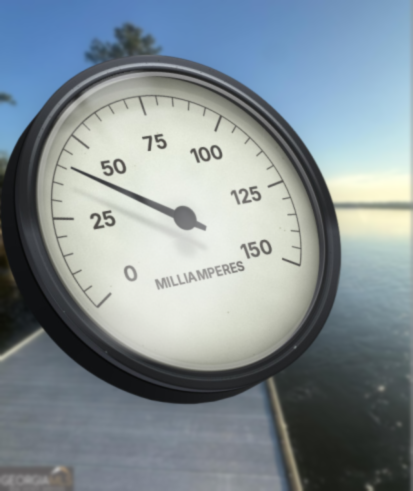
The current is 40mA
